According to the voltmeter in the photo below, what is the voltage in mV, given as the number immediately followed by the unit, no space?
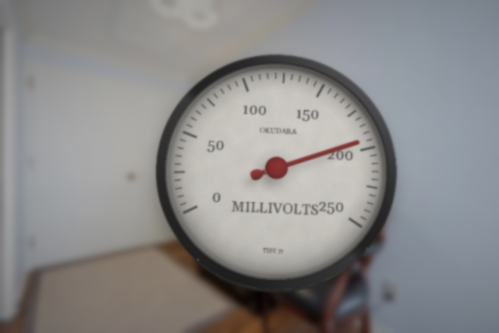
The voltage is 195mV
